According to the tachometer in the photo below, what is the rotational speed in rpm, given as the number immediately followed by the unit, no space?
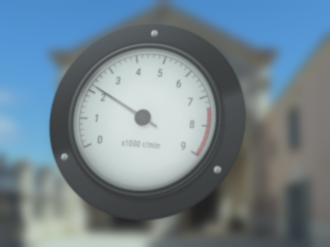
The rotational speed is 2200rpm
